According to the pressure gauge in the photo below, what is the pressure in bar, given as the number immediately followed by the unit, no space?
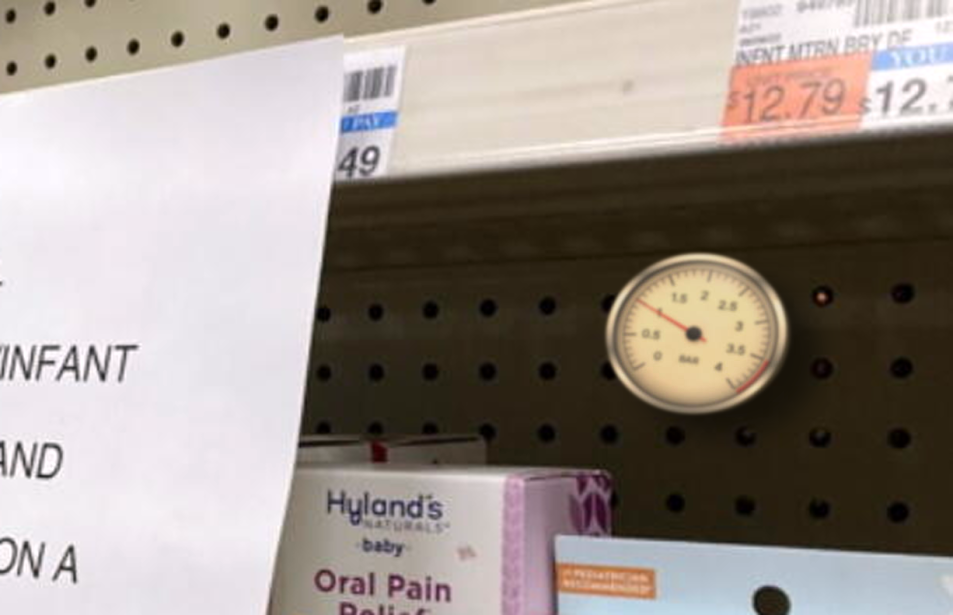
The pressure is 1bar
